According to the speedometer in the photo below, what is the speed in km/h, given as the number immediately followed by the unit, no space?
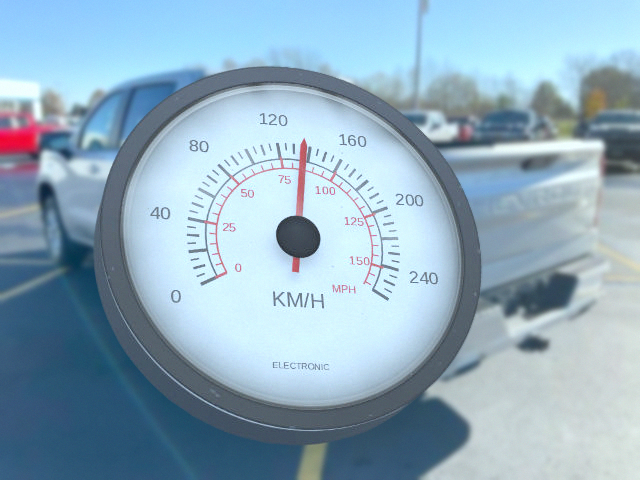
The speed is 135km/h
